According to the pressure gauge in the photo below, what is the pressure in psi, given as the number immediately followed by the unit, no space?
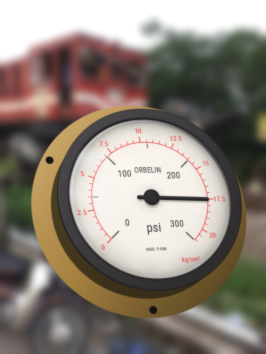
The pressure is 250psi
